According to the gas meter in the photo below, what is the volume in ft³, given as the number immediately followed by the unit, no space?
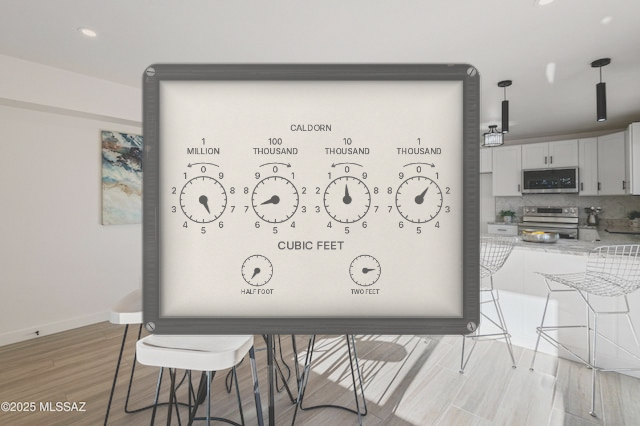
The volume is 570100ft³
